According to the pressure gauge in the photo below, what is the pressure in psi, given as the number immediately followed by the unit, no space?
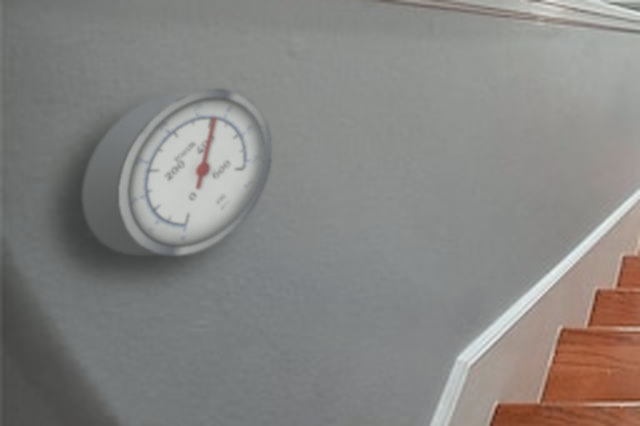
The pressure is 400psi
